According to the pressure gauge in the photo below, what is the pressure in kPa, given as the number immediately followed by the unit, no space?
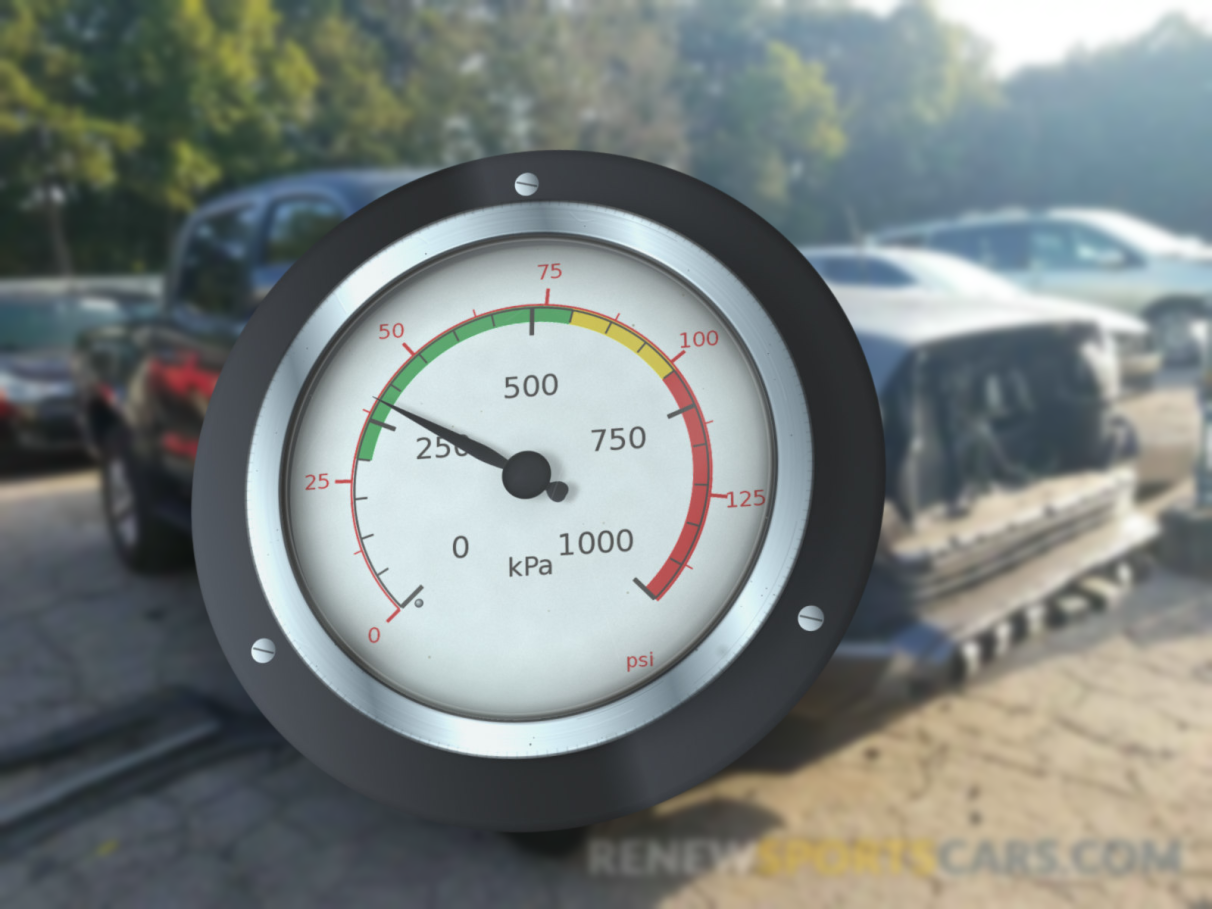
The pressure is 275kPa
